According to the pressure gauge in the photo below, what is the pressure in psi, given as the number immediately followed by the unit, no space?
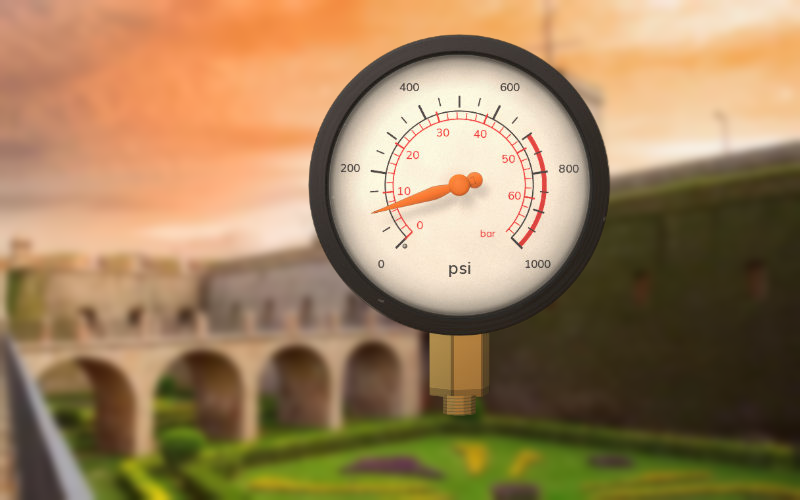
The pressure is 100psi
